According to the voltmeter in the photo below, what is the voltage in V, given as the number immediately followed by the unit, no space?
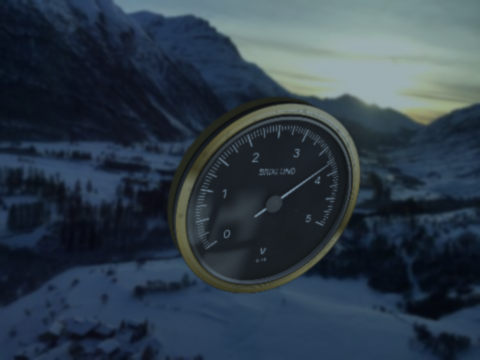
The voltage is 3.75V
